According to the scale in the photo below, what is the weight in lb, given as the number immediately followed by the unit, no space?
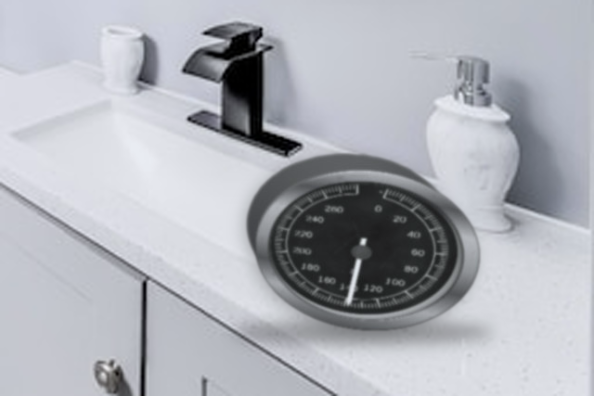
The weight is 140lb
